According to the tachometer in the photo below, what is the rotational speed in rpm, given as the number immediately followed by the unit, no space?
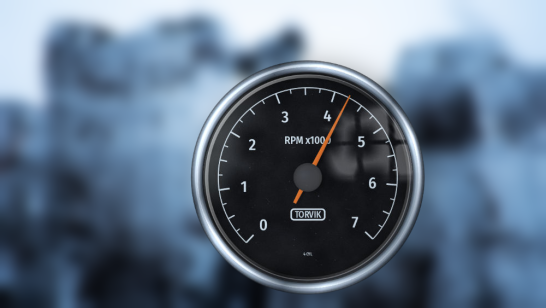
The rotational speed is 4250rpm
